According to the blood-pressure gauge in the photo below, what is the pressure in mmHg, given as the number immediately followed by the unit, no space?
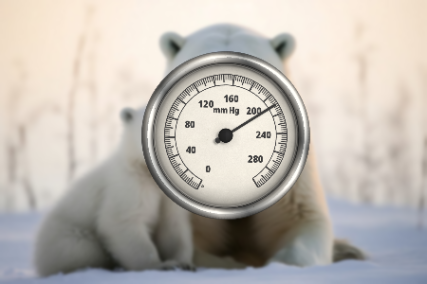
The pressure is 210mmHg
